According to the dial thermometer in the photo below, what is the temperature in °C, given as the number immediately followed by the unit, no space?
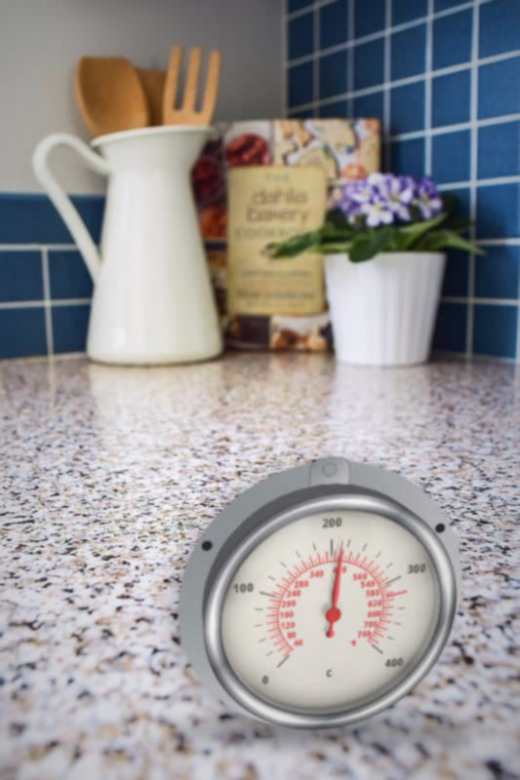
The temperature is 210°C
